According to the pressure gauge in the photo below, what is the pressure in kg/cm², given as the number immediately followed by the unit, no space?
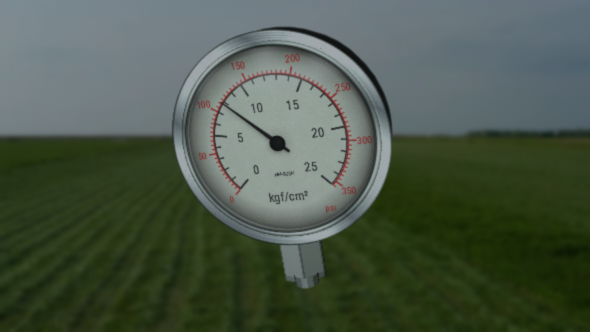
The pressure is 8kg/cm²
